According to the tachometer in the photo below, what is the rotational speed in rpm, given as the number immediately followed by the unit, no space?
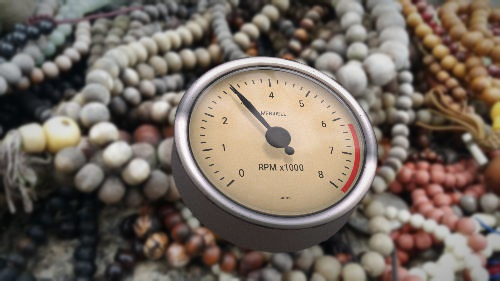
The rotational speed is 3000rpm
